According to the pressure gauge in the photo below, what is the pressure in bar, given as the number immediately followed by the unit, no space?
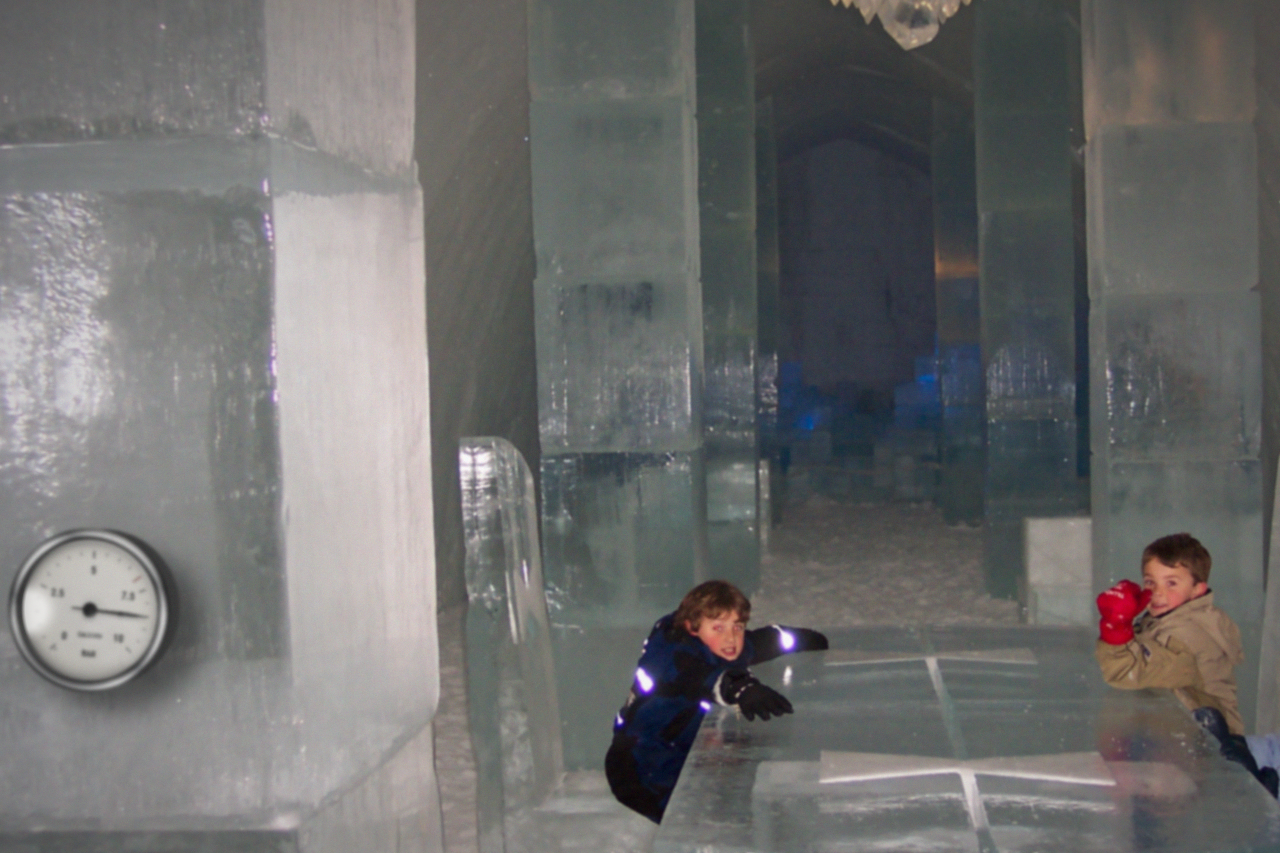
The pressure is 8.5bar
